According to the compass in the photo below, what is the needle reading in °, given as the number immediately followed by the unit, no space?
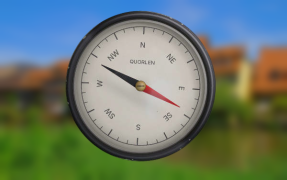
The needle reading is 115°
